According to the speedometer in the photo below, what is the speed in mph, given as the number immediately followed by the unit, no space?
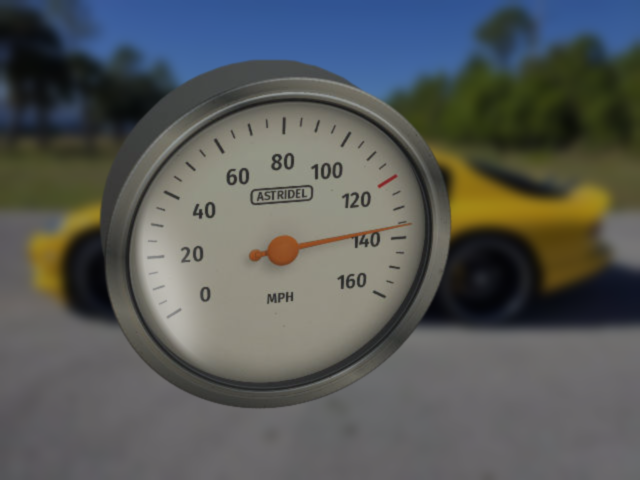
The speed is 135mph
